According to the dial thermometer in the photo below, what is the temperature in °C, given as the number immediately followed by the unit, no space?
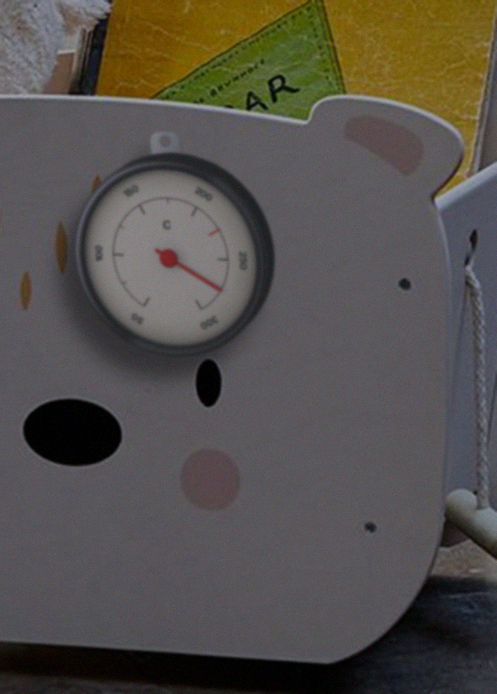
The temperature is 275°C
